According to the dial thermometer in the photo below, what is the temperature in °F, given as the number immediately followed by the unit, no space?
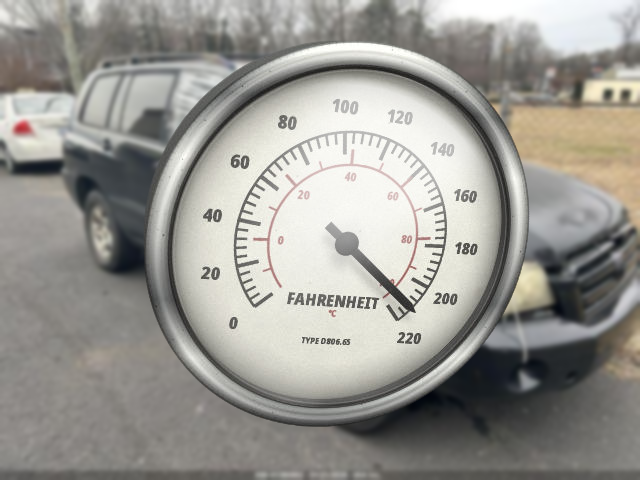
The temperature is 212°F
